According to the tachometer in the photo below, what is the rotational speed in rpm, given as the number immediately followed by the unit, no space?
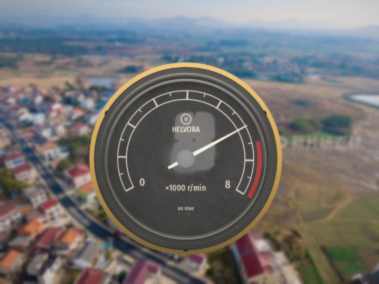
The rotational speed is 6000rpm
